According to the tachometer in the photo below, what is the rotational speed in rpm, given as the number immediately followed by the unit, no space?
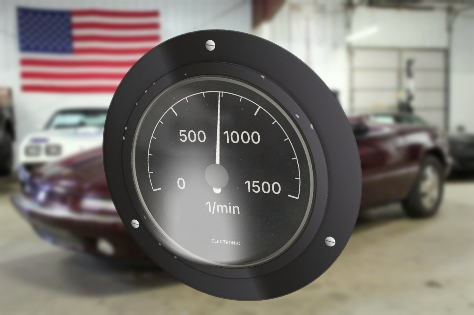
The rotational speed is 800rpm
